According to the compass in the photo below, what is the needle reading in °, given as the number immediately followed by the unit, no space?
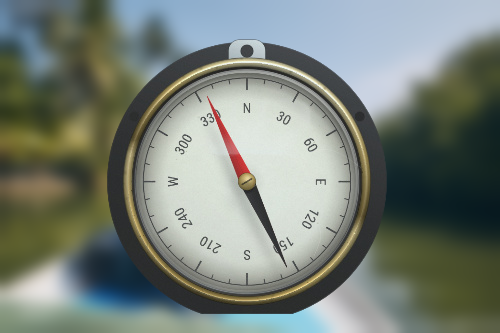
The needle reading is 335°
